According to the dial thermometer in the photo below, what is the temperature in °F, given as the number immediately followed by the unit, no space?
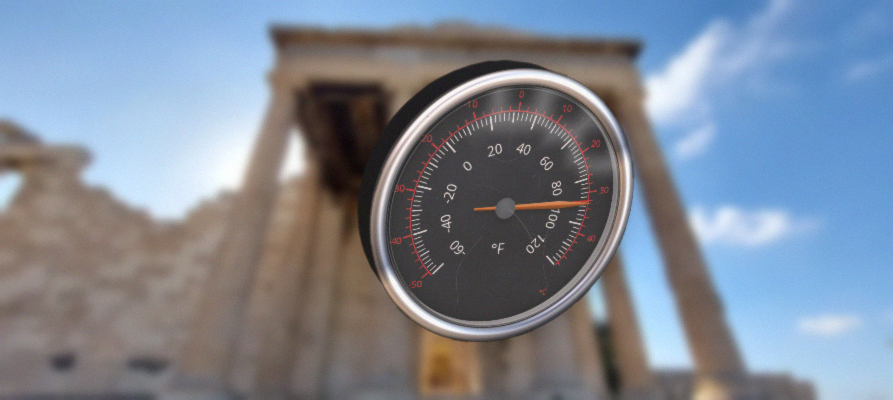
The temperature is 90°F
